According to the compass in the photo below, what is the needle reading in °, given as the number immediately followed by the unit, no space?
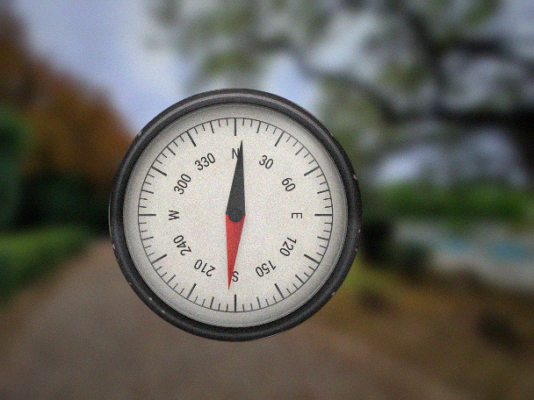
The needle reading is 185°
